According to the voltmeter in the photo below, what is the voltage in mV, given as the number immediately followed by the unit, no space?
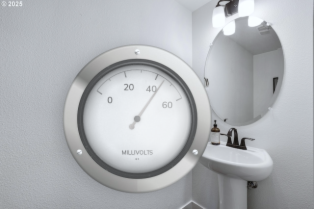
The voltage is 45mV
